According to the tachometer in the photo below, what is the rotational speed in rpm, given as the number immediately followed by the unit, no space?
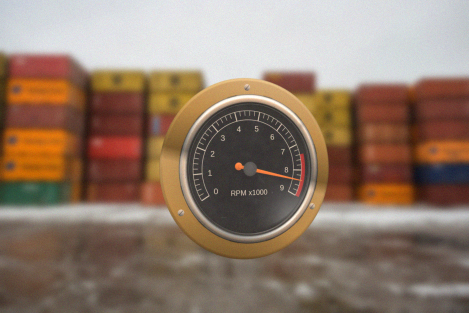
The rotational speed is 8400rpm
